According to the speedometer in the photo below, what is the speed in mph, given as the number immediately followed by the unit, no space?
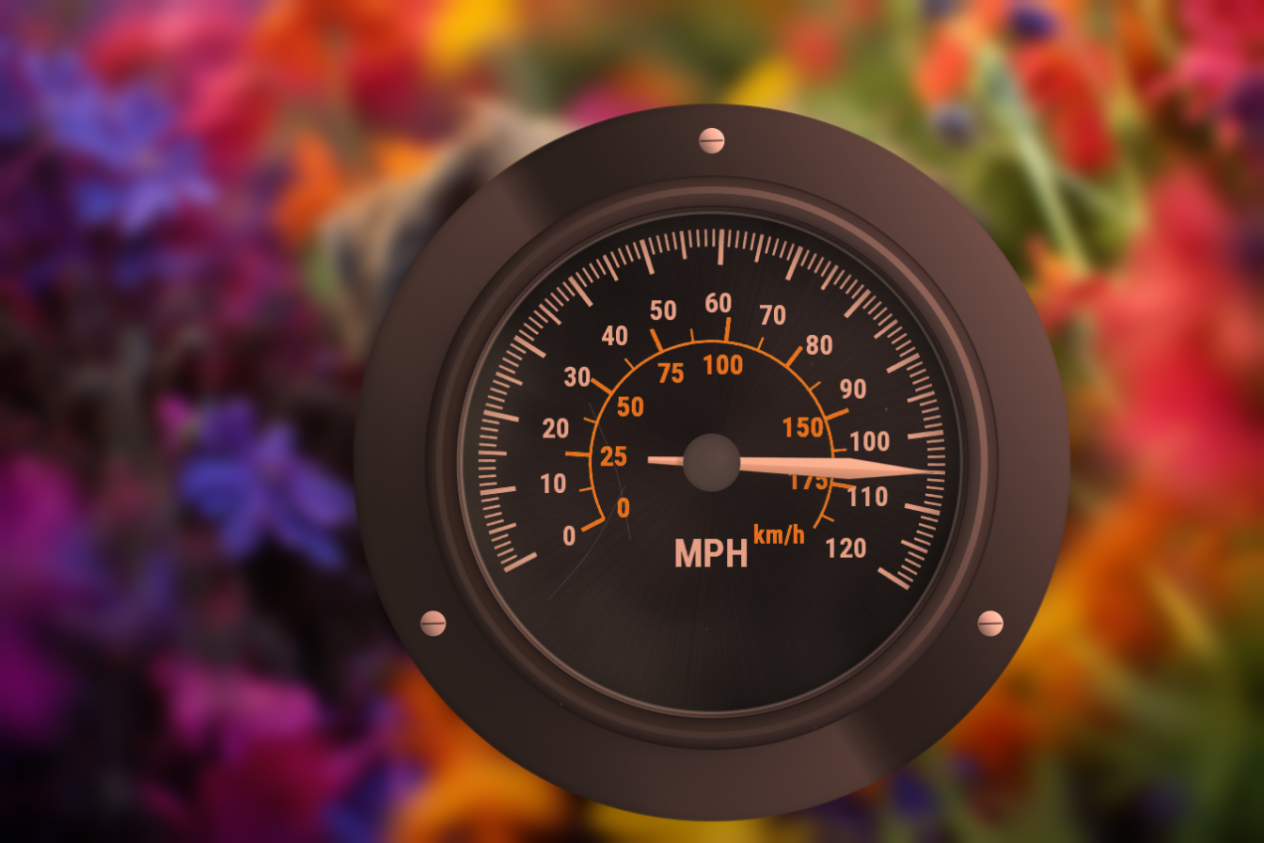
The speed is 105mph
